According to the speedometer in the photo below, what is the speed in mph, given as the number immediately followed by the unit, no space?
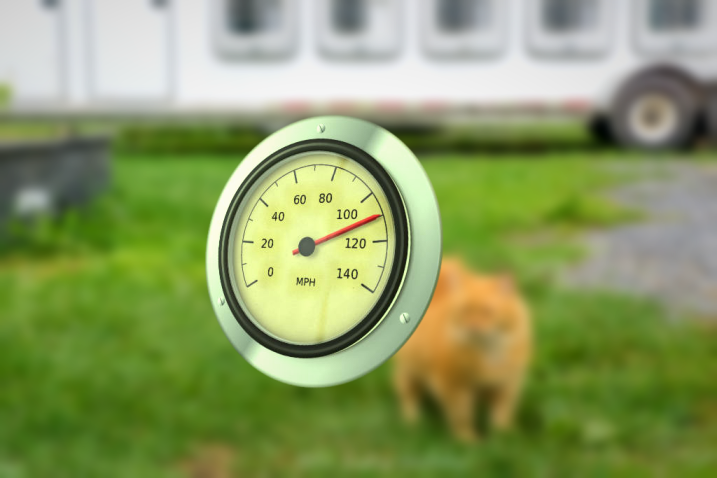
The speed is 110mph
